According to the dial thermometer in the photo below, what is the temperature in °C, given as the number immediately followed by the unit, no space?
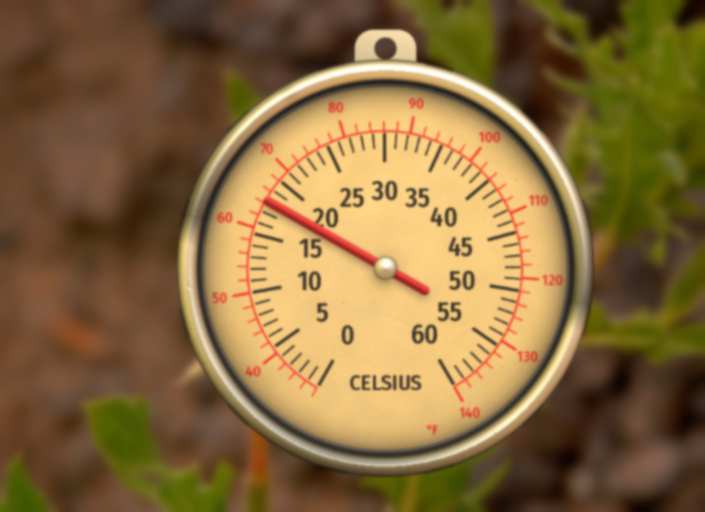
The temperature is 18°C
